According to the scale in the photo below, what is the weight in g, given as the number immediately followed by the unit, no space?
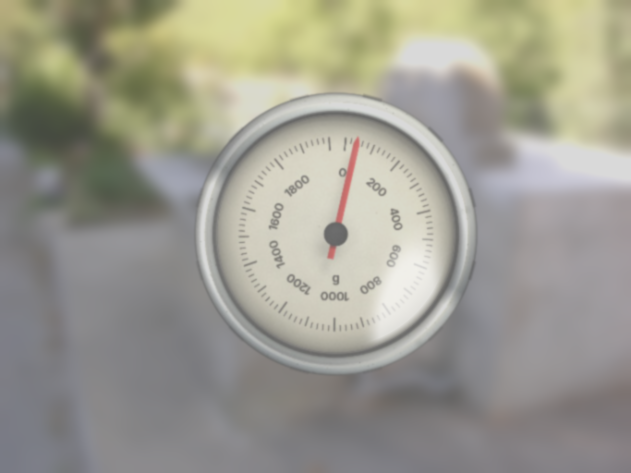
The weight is 40g
